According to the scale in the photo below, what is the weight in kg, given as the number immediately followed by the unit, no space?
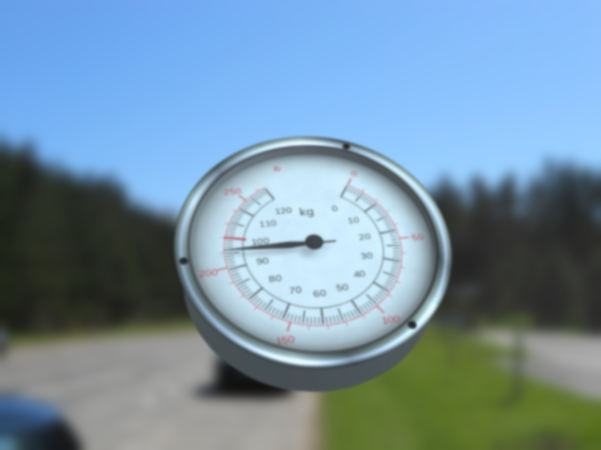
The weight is 95kg
